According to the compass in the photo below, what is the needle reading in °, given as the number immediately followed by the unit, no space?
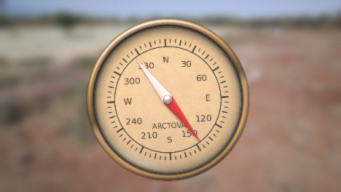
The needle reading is 145°
